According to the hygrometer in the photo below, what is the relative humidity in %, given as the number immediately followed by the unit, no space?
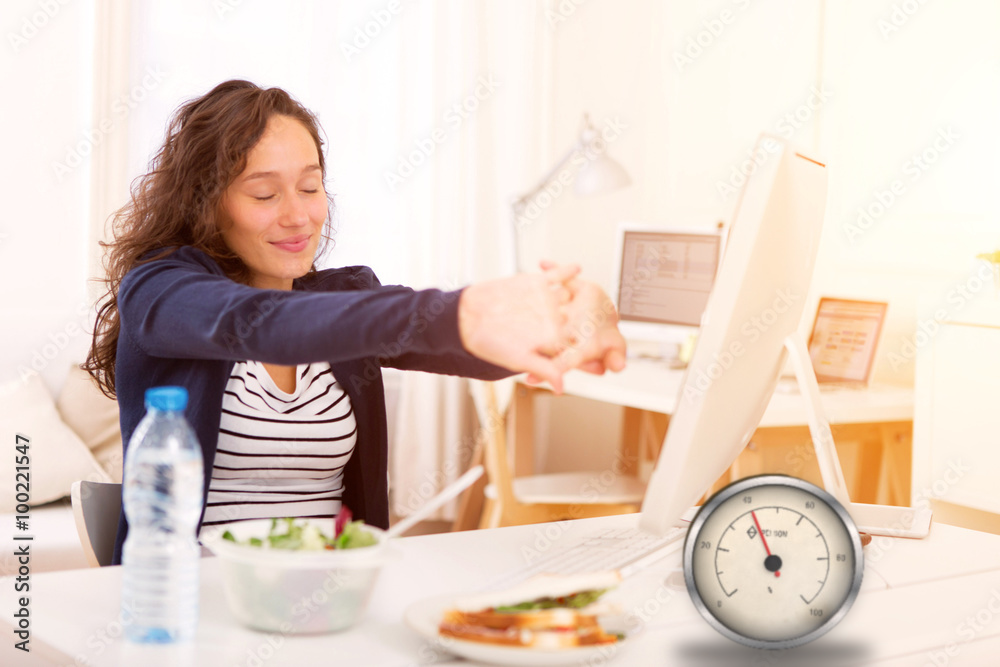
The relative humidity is 40%
